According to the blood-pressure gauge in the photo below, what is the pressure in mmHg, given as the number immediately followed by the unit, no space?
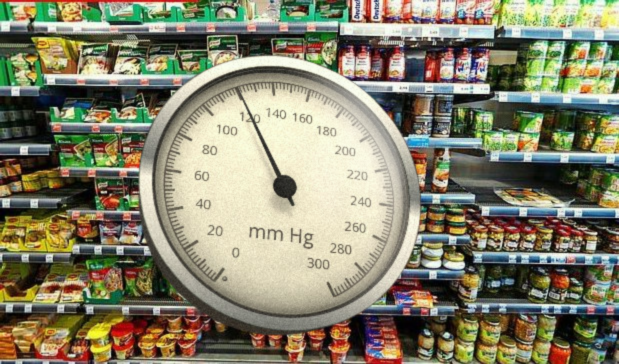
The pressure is 120mmHg
